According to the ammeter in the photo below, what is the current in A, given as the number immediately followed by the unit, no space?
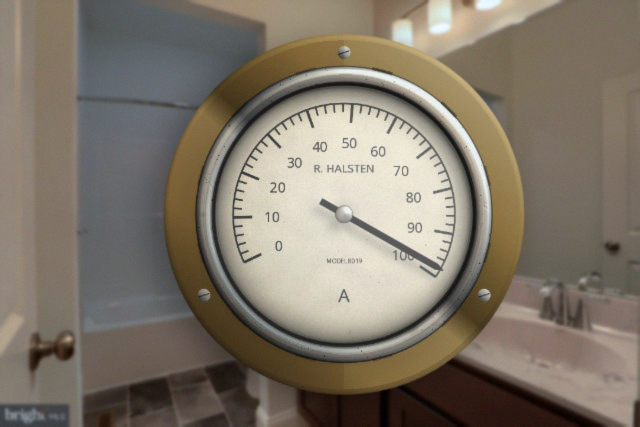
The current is 98A
